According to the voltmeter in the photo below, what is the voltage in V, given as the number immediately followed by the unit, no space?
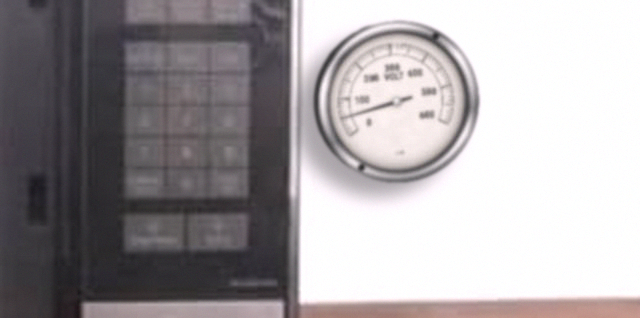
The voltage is 50V
